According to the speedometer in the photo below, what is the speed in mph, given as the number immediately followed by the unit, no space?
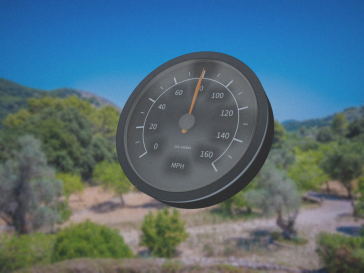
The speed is 80mph
